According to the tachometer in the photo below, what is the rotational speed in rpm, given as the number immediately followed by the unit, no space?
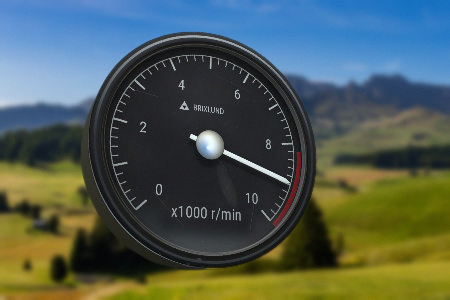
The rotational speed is 9000rpm
